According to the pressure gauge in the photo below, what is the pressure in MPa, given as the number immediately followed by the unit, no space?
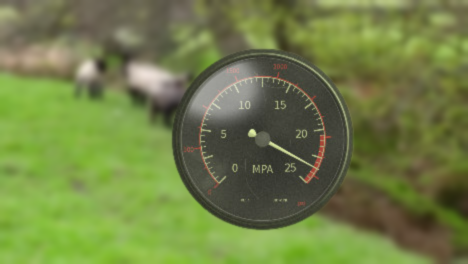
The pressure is 23.5MPa
